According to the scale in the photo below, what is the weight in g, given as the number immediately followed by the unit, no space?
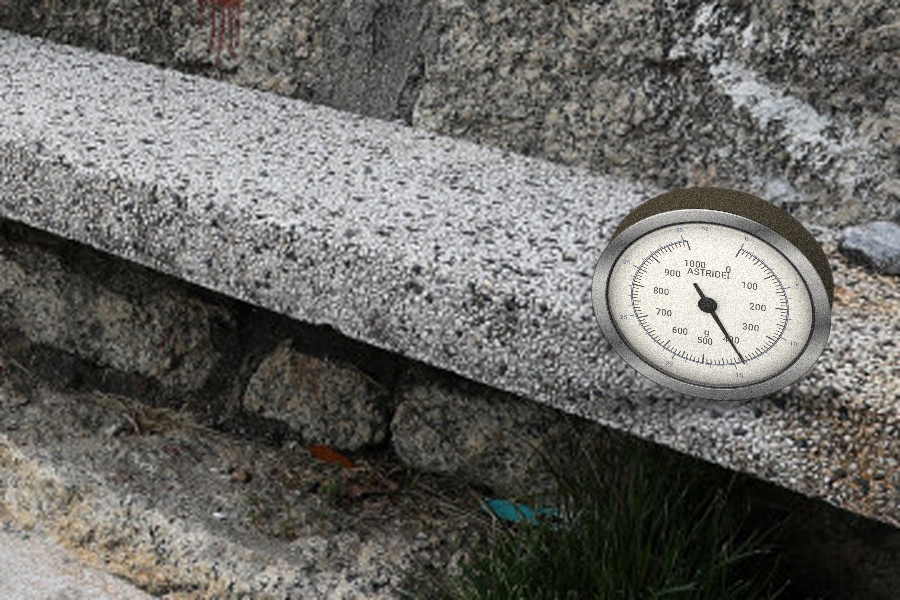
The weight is 400g
